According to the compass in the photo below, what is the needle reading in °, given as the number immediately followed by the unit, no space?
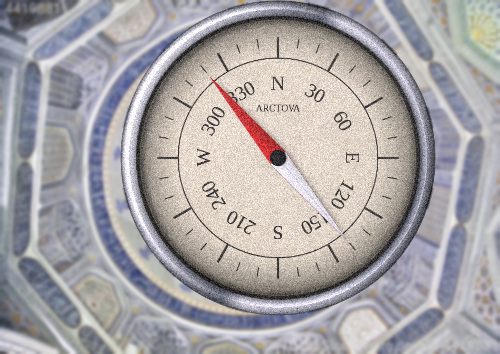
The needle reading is 320°
